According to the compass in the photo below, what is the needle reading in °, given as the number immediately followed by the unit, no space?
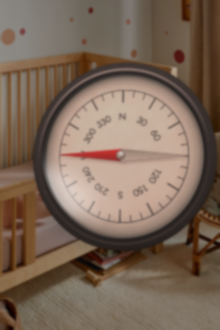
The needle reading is 270°
